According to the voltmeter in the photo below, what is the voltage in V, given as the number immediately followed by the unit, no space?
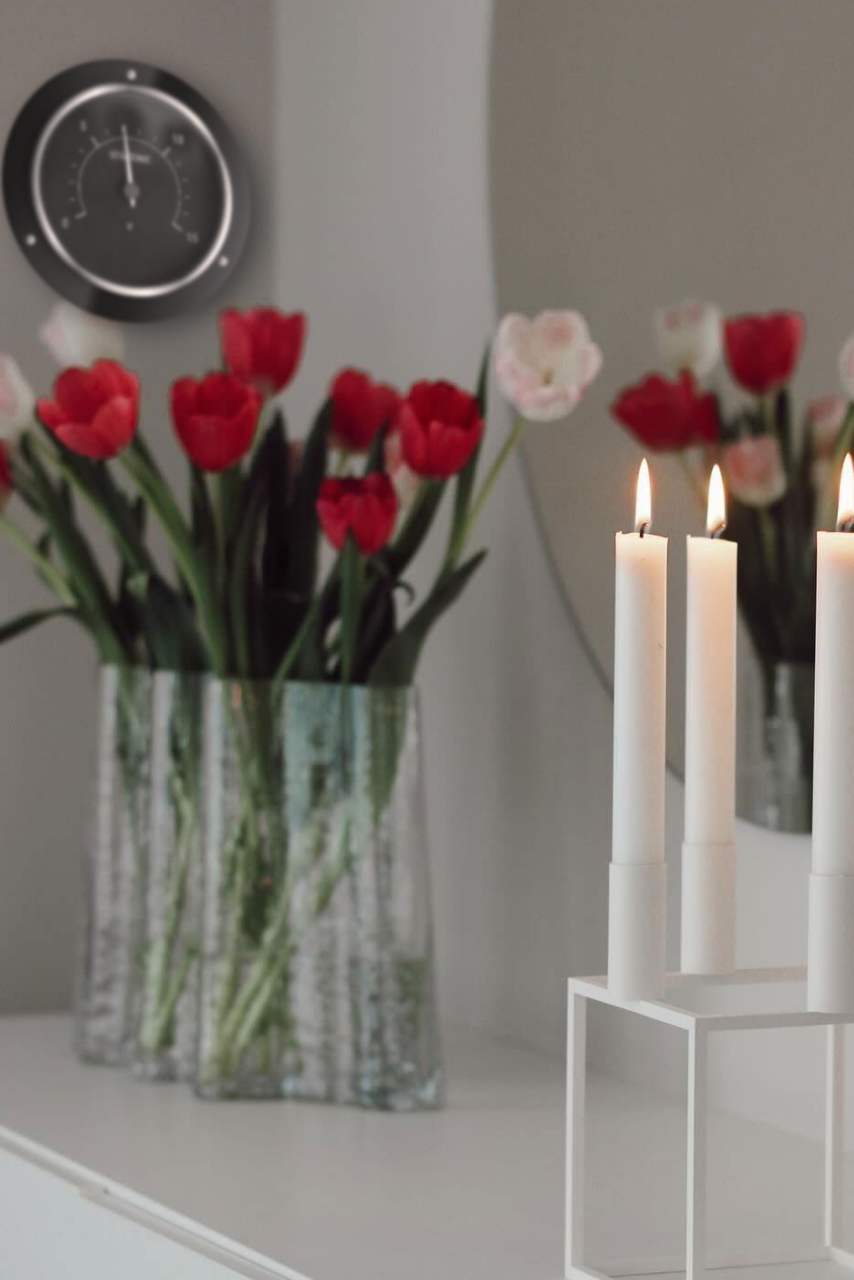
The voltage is 7V
